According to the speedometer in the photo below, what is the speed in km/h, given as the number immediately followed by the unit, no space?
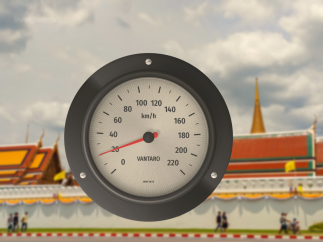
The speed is 20km/h
